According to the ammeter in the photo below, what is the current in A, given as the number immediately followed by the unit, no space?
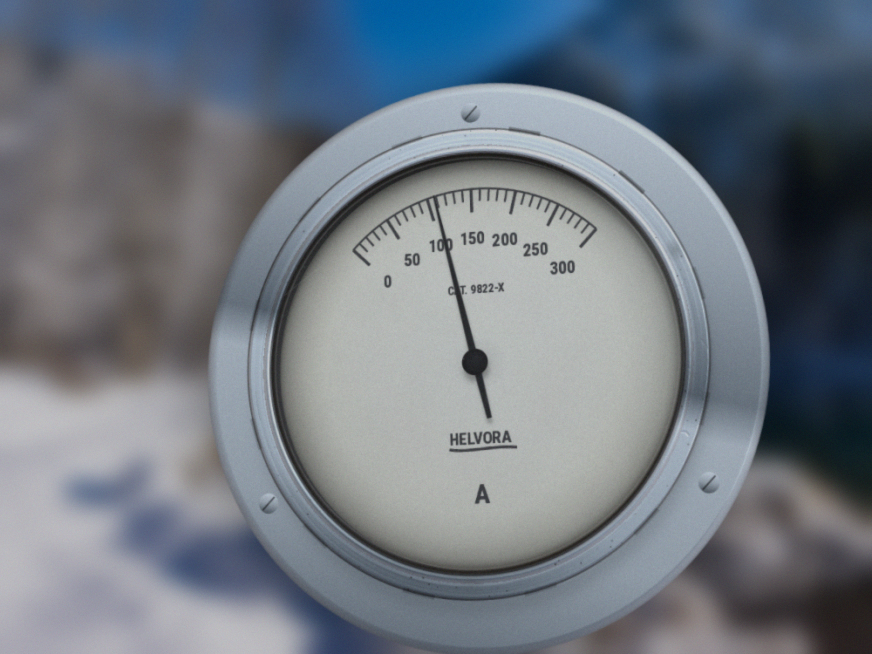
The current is 110A
